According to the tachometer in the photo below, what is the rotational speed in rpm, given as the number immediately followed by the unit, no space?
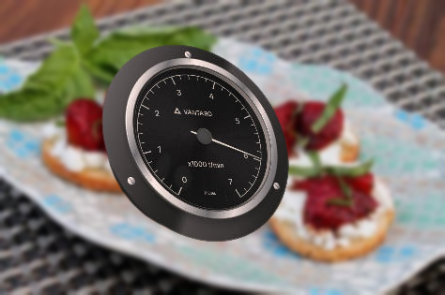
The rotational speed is 6000rpm
